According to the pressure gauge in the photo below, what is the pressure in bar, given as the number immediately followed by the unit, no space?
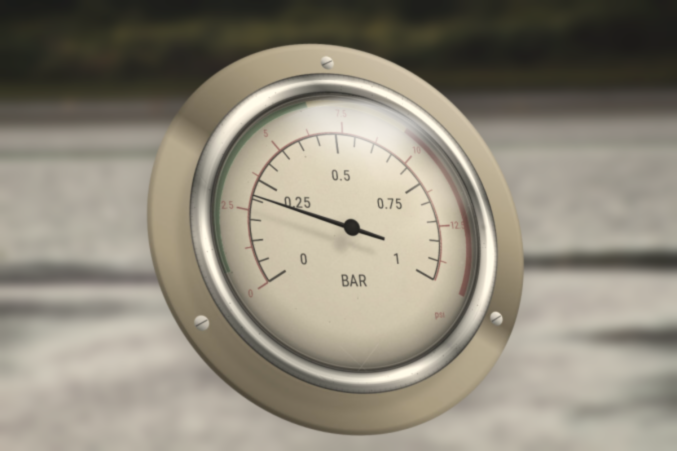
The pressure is 0.2bar
